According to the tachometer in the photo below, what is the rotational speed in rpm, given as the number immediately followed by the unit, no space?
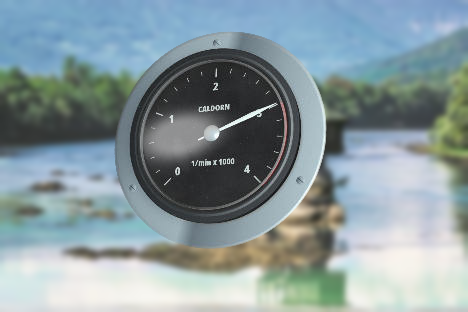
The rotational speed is 3000rpm
